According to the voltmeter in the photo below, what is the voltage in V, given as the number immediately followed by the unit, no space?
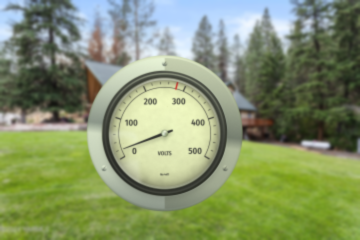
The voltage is 20V
